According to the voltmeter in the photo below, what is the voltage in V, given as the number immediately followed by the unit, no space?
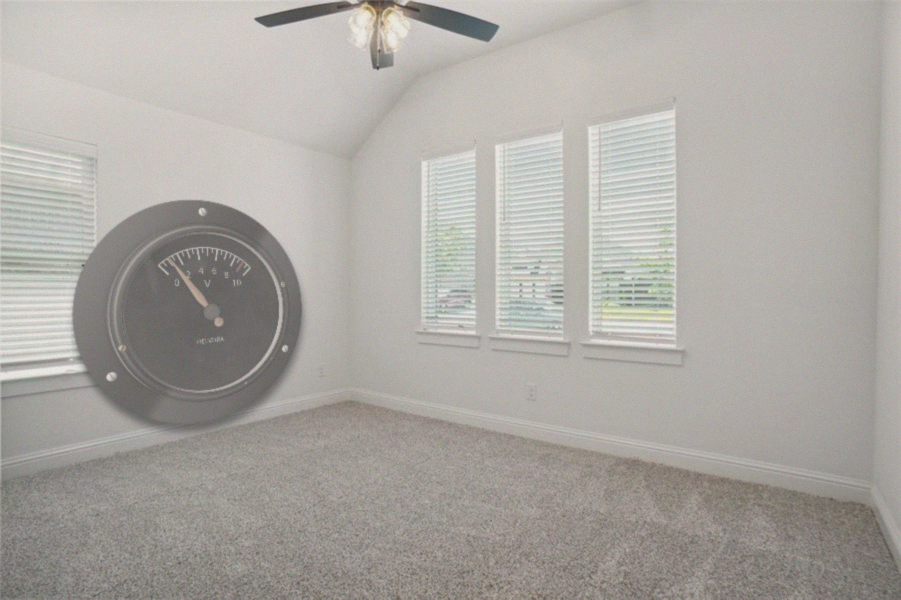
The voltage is 1V
